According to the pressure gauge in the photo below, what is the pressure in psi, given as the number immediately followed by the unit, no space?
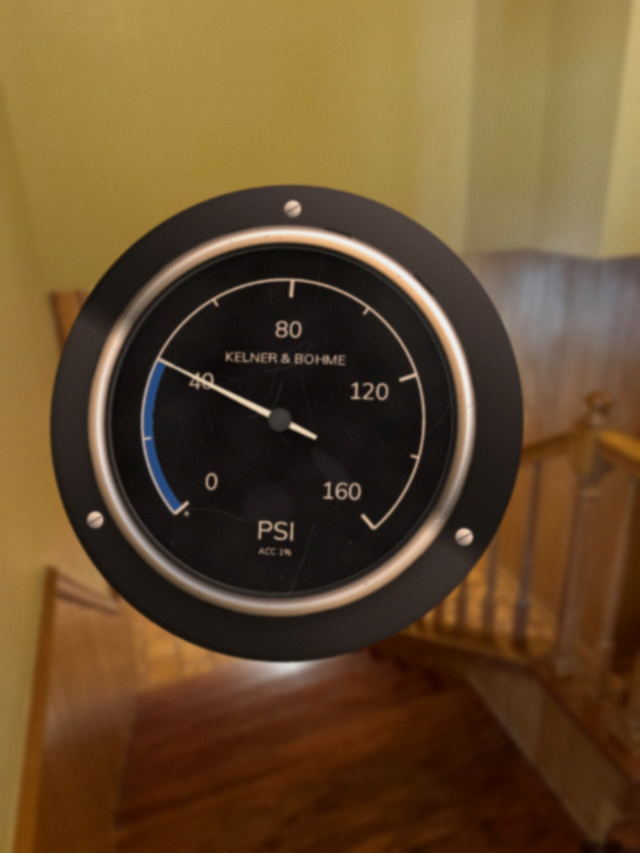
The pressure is 40psi
